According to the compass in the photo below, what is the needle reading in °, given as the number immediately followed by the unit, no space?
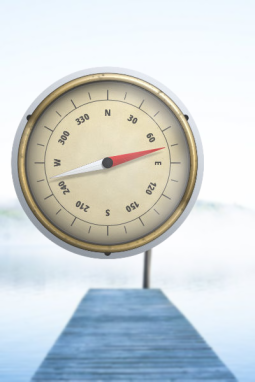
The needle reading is 75°
